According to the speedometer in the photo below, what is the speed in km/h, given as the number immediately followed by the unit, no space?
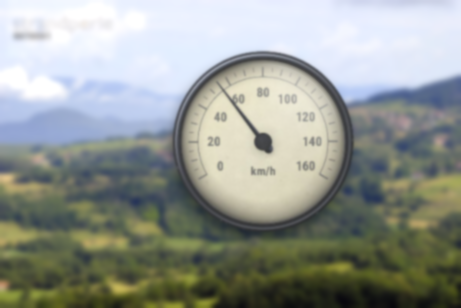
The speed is 55km/h
